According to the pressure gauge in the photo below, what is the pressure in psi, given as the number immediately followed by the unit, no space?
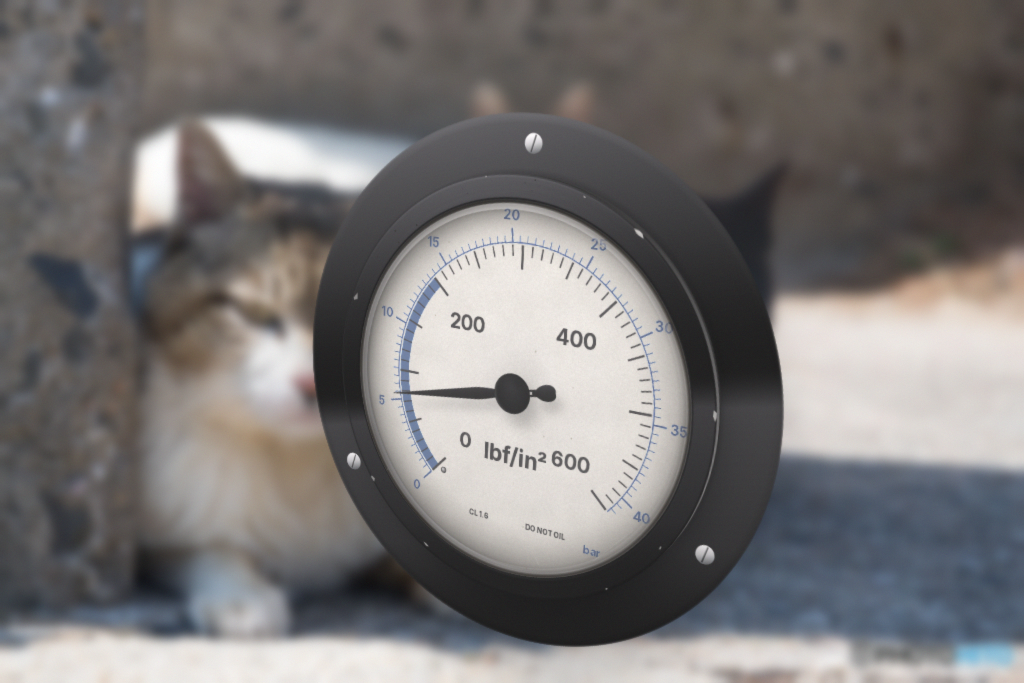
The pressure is 80psi
